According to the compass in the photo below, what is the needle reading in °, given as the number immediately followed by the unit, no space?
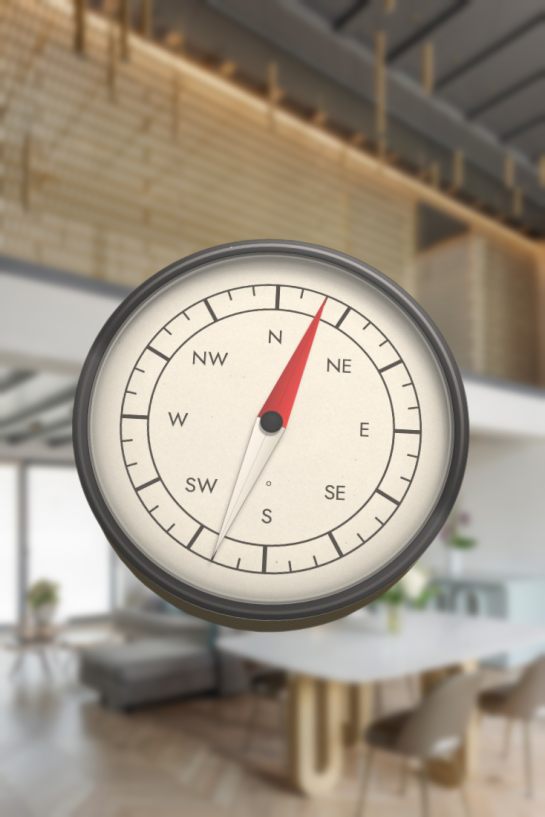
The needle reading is 20°
